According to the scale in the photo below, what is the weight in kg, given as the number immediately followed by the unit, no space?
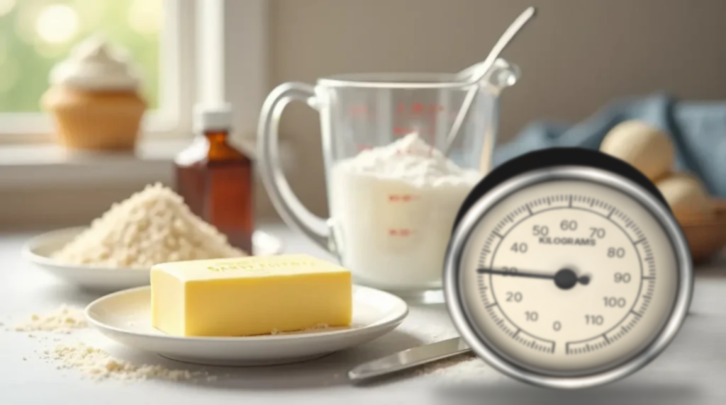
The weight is 30kg
